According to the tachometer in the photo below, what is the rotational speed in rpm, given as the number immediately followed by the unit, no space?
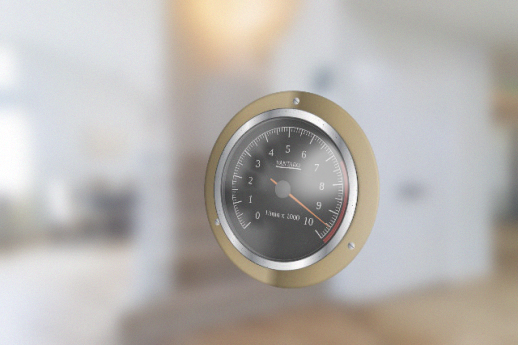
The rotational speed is 9500rpm
